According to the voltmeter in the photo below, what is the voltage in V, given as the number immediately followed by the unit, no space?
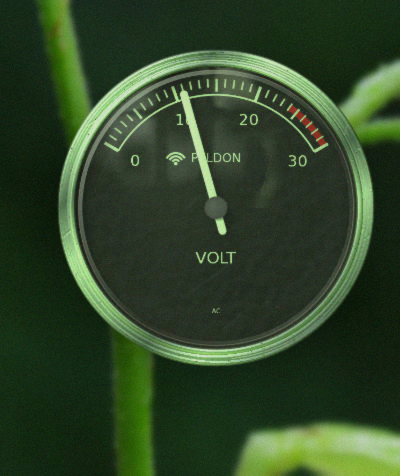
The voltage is 11V
